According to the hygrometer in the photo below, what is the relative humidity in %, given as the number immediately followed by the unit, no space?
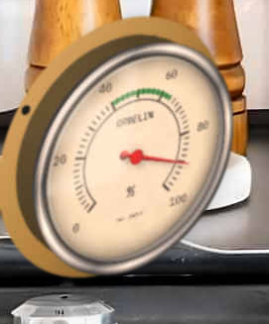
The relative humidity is 90%
